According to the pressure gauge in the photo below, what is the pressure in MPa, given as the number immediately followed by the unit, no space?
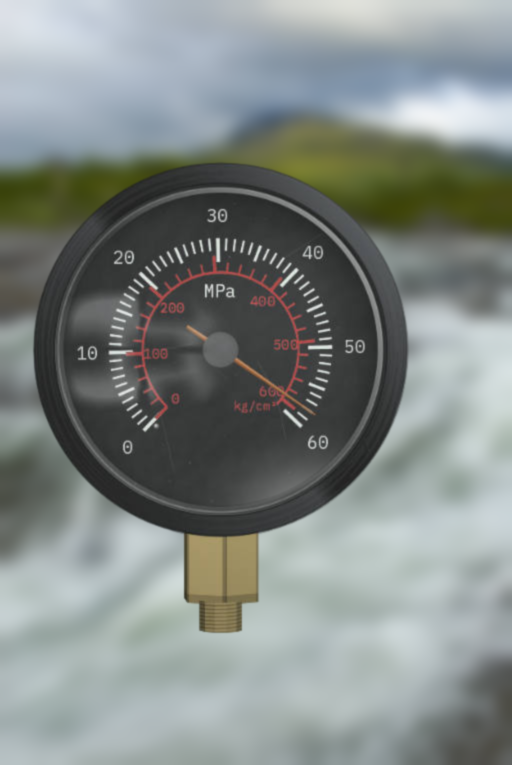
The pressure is 58MPa
